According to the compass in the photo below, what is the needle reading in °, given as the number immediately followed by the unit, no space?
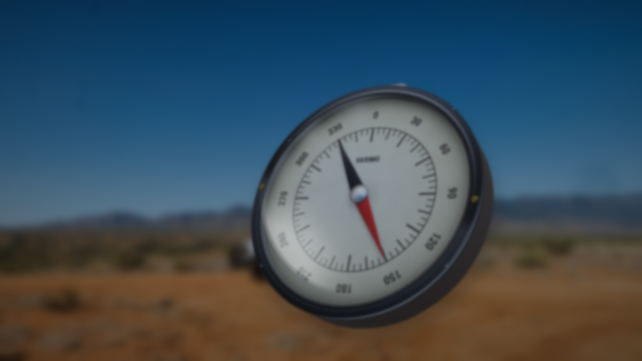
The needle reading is 150°
